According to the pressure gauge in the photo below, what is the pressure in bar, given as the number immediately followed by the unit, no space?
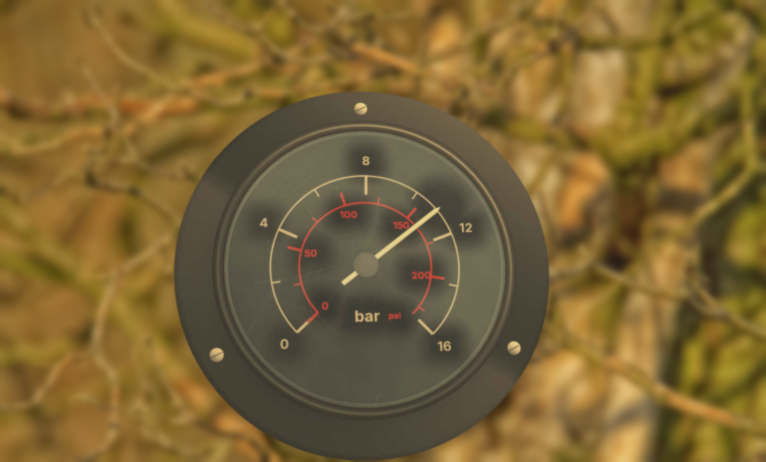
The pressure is 11bar
